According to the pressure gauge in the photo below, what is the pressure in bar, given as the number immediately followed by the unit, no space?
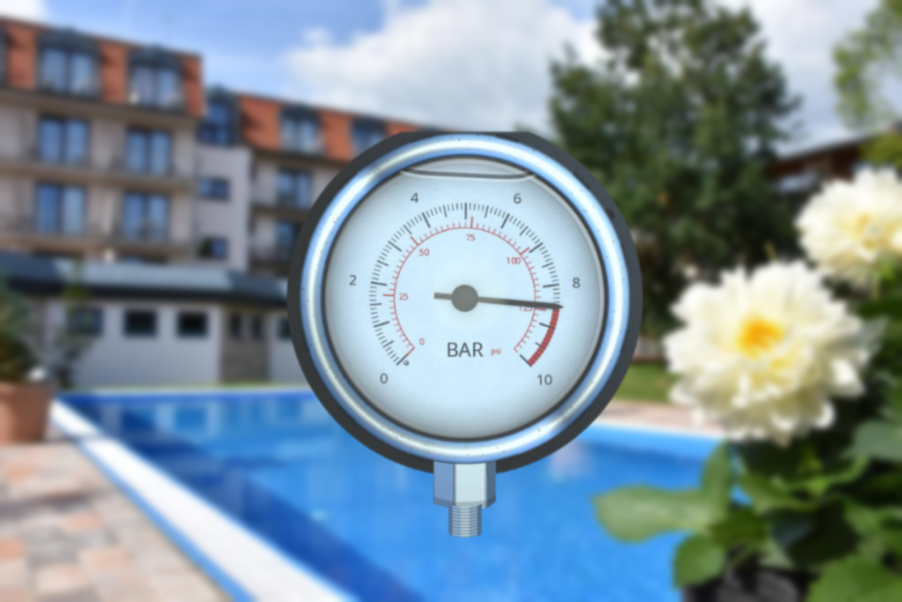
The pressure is 8.5bar
